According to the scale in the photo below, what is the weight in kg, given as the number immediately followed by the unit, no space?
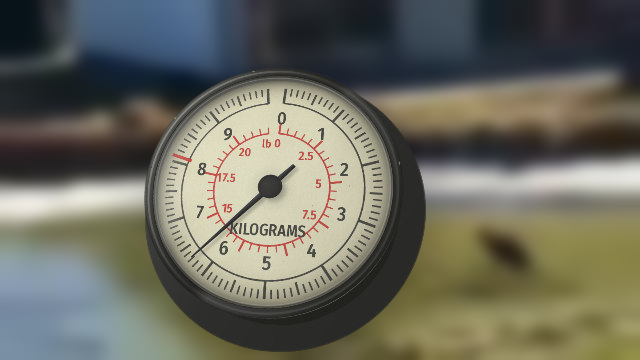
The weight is 6.3kg
